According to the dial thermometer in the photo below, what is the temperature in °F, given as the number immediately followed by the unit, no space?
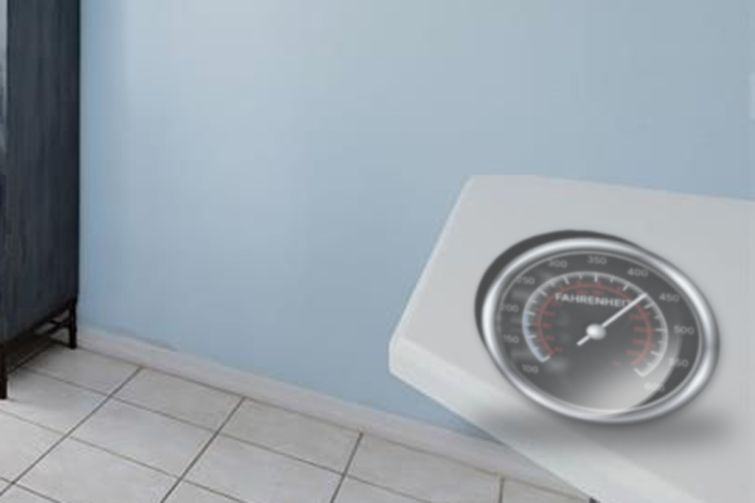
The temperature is 425°F
